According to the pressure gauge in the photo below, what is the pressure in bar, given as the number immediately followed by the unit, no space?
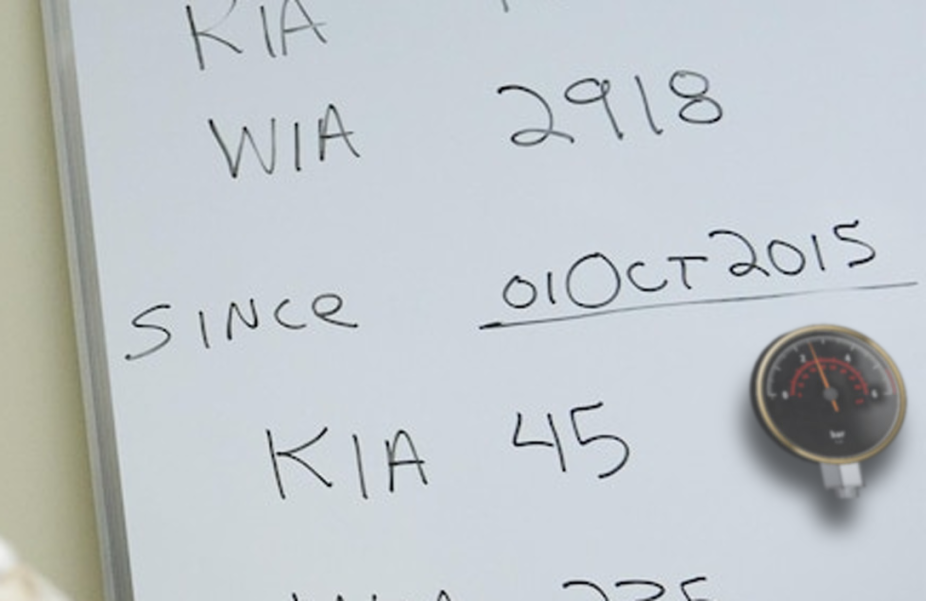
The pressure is 2.5bar
